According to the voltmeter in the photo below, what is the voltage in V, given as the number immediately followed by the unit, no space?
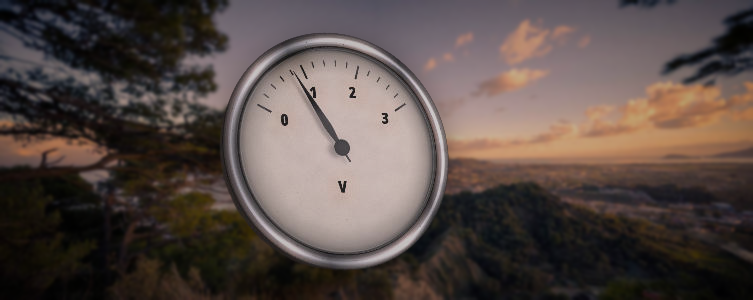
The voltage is 0.8V
